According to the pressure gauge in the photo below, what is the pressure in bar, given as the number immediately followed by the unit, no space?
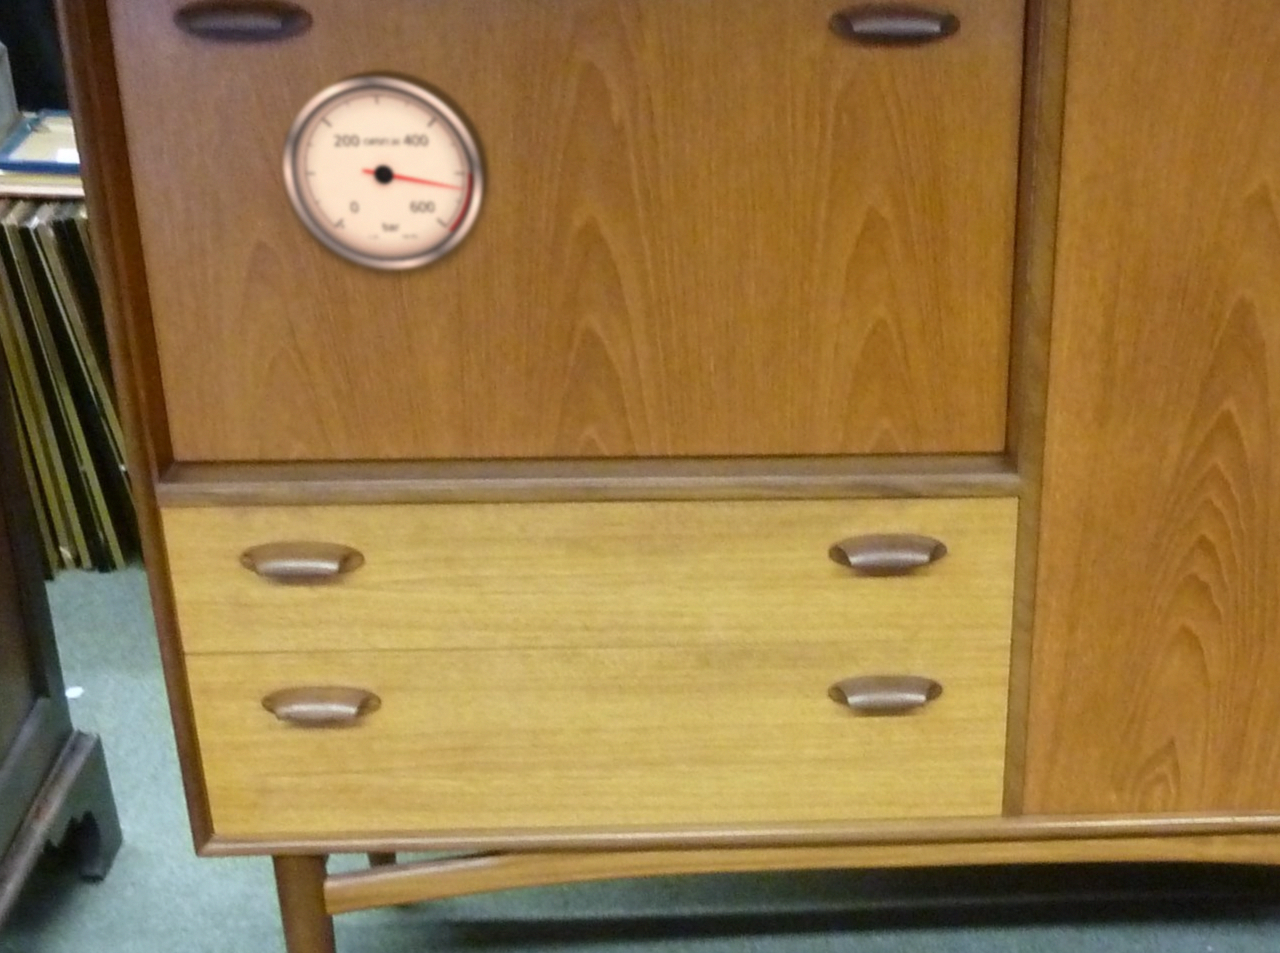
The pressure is 525bar
